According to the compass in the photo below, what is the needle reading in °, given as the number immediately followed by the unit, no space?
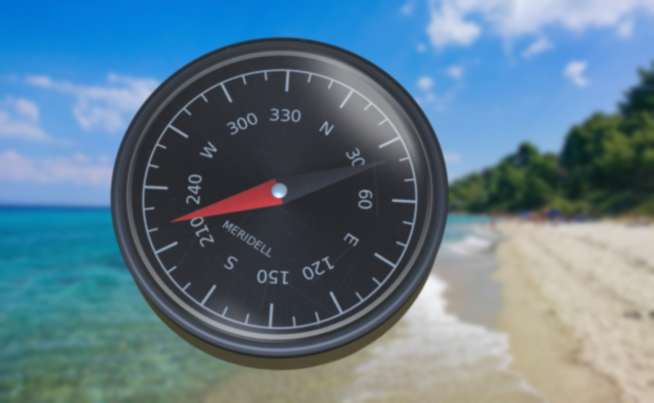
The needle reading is 220°
